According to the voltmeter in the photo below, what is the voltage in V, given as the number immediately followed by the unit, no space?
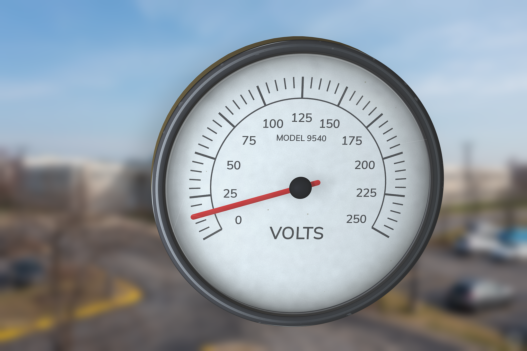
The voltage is 15V
